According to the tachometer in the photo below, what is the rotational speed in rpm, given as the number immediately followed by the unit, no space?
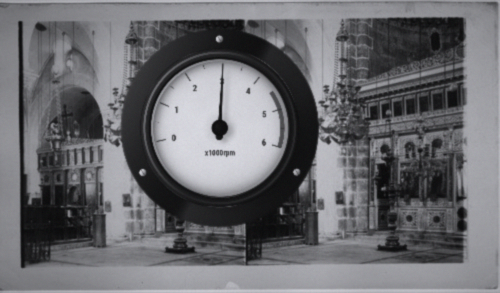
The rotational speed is 3000rpm
